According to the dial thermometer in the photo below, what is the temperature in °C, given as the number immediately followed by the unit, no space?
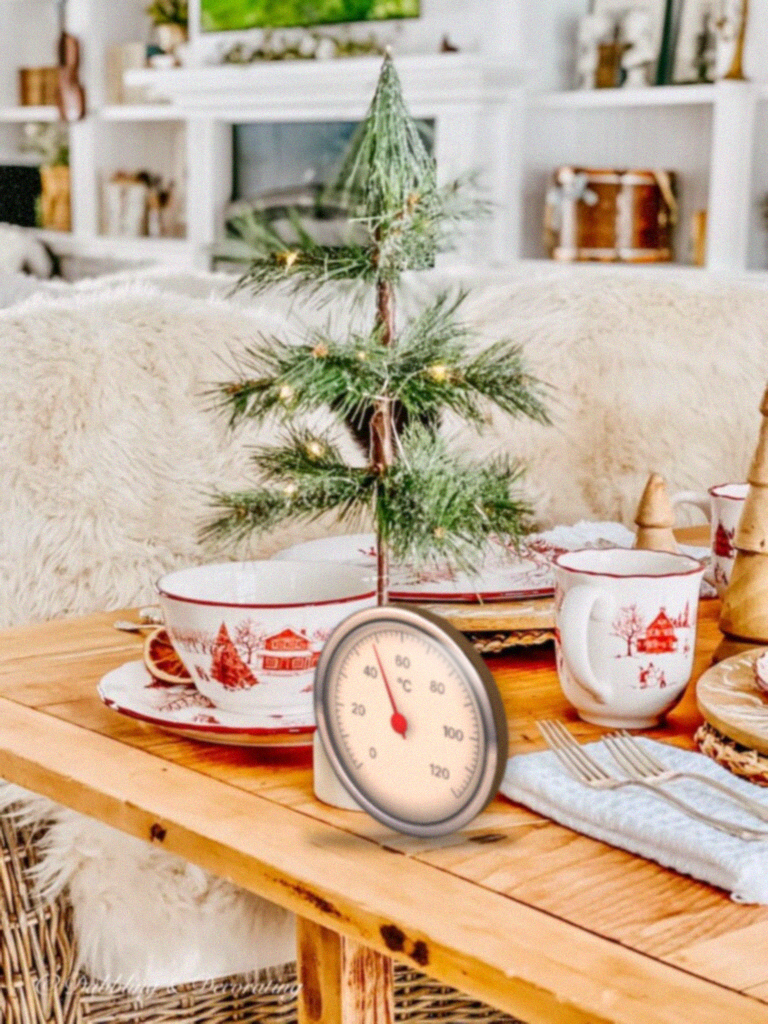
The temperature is 50°C
